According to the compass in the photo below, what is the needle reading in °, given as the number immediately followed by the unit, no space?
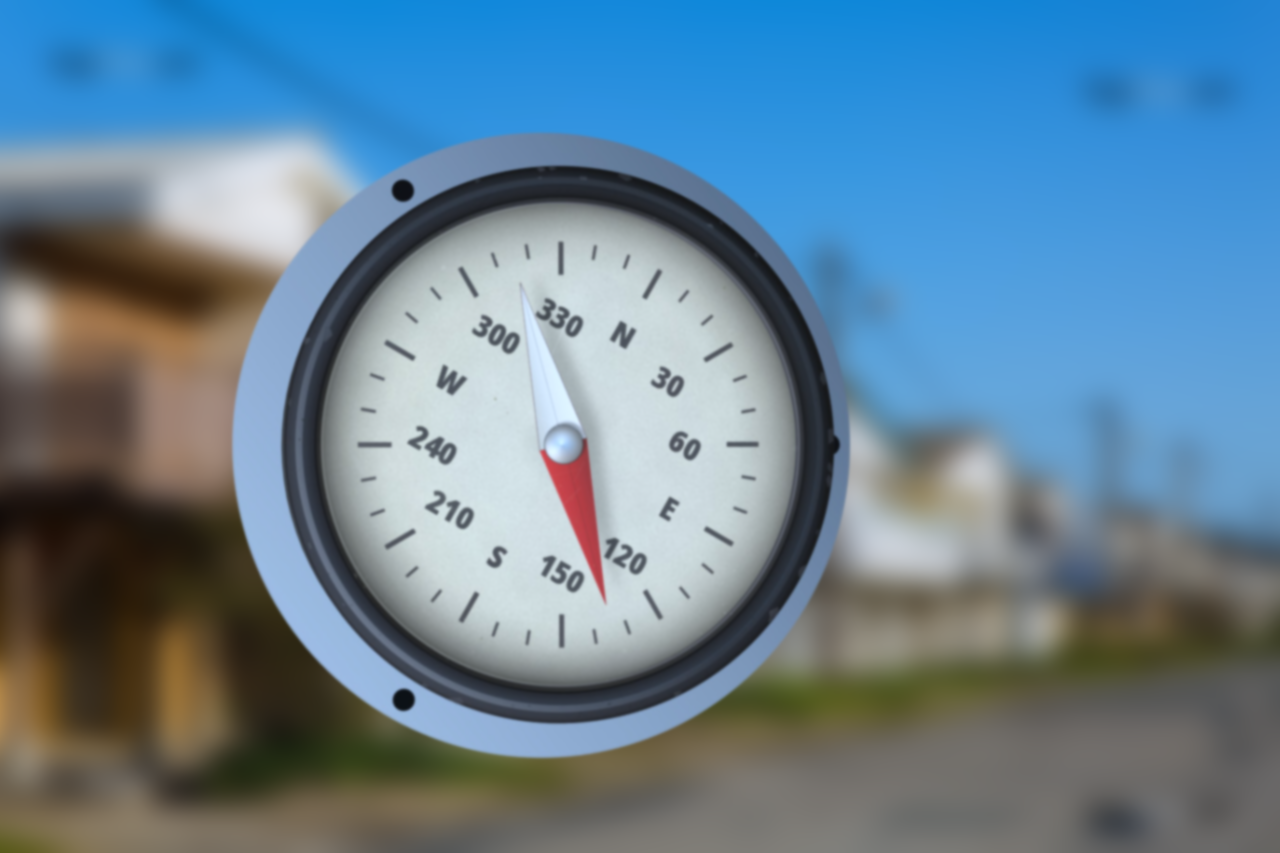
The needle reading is 135°
